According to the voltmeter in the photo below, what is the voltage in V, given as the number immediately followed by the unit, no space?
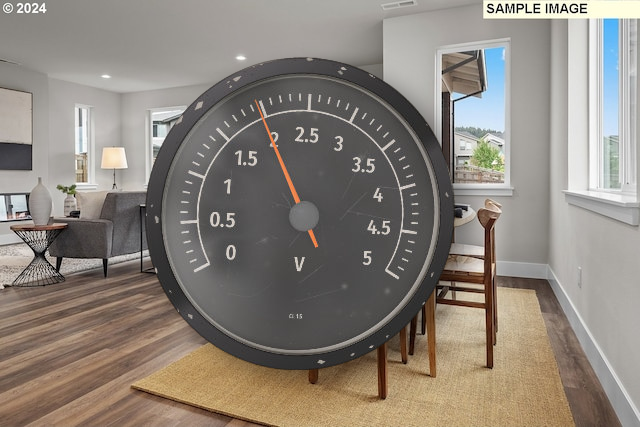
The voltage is 1.95V
